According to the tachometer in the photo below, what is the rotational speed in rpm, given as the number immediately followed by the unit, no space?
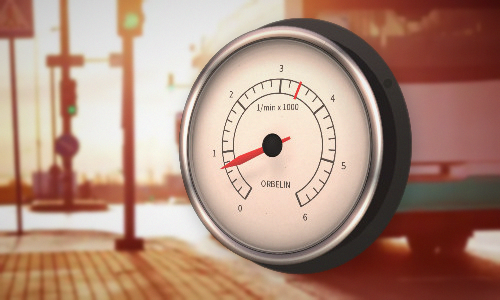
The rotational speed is 700rpm
